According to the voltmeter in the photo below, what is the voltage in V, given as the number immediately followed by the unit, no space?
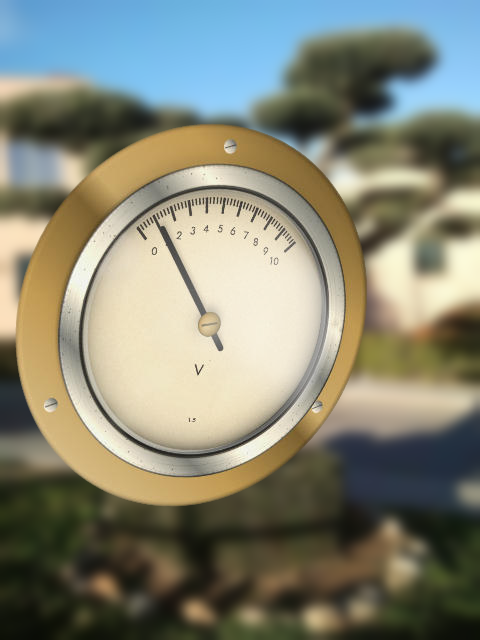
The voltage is 1V
